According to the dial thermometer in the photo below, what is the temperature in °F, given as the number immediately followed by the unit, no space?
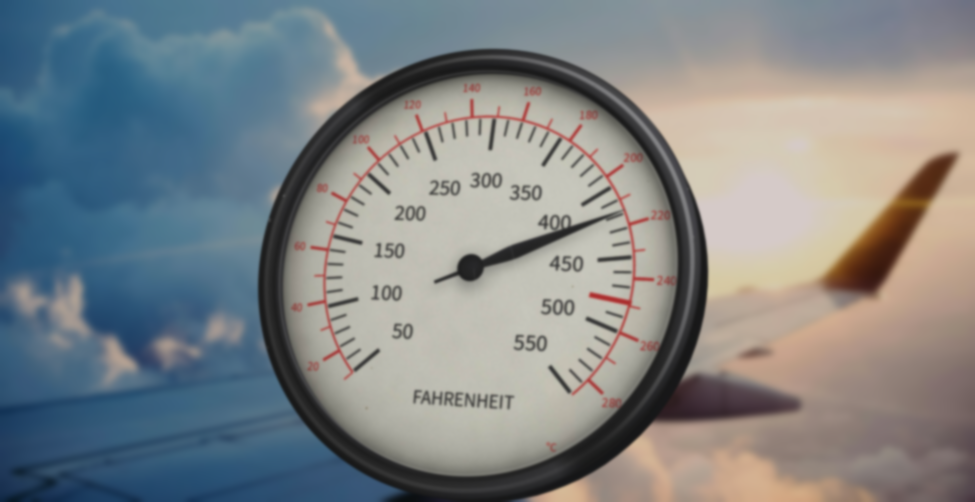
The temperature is 420°F
